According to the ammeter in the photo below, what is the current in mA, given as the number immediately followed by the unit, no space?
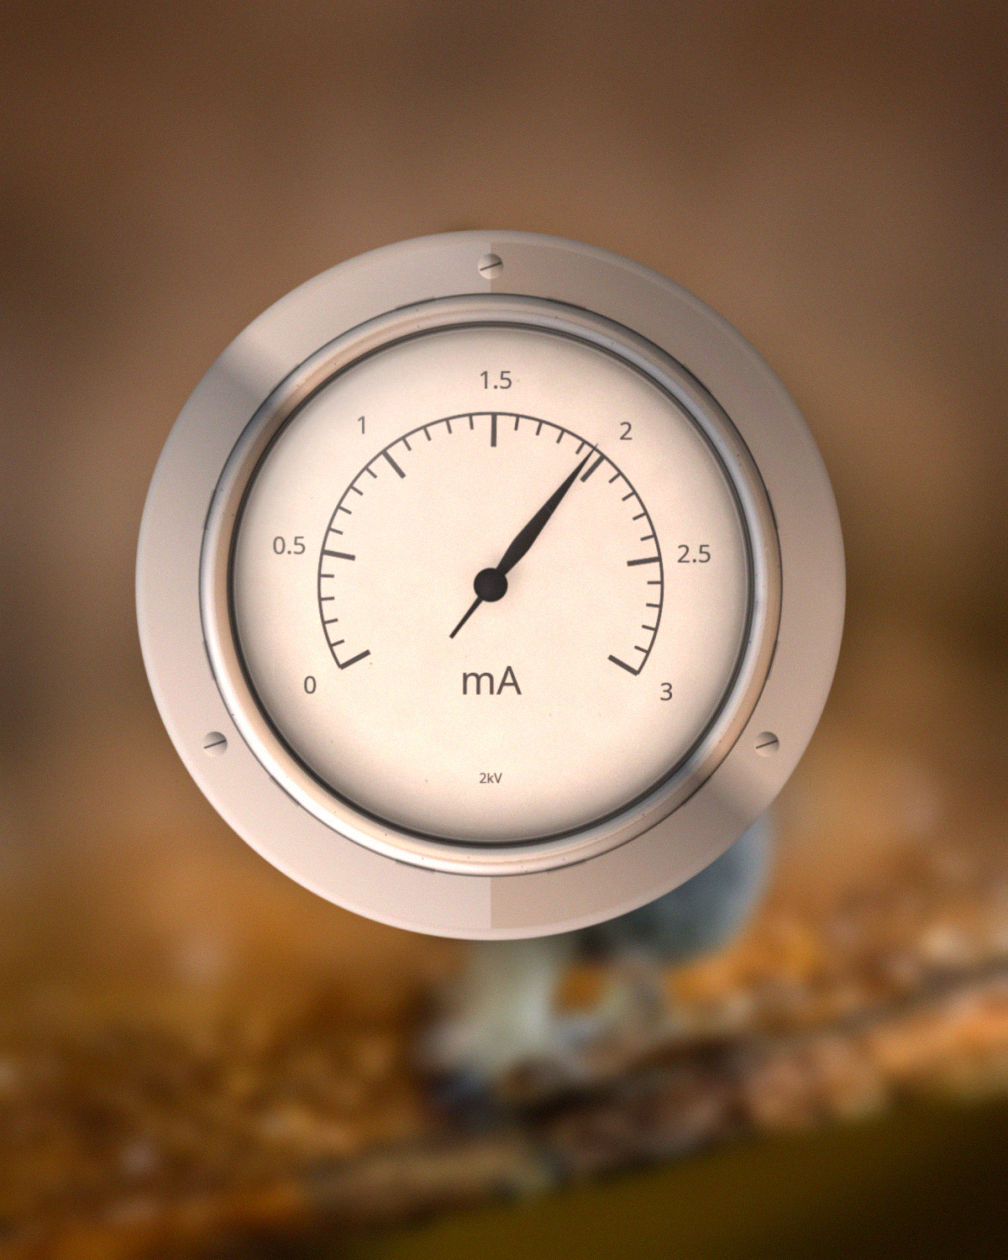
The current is 1.95mA
